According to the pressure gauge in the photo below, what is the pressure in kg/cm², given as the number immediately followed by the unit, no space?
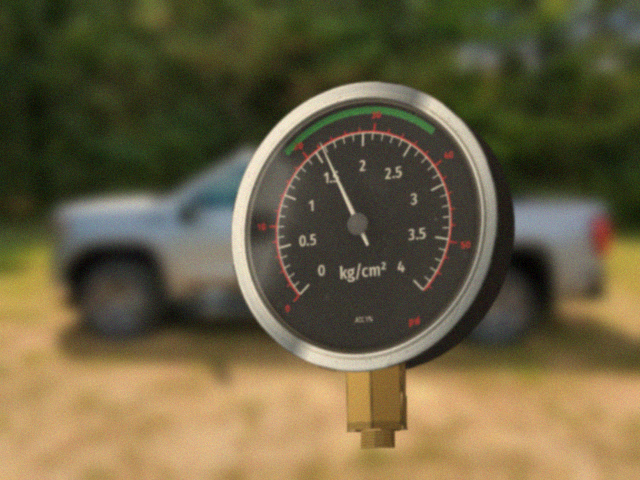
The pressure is 1.6kg/cm²
